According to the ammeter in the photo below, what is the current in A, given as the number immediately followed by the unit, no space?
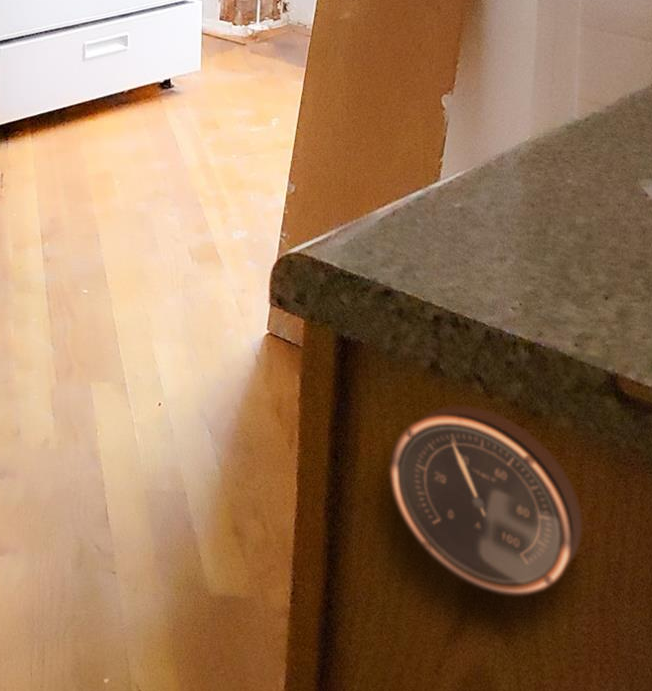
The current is 40A
